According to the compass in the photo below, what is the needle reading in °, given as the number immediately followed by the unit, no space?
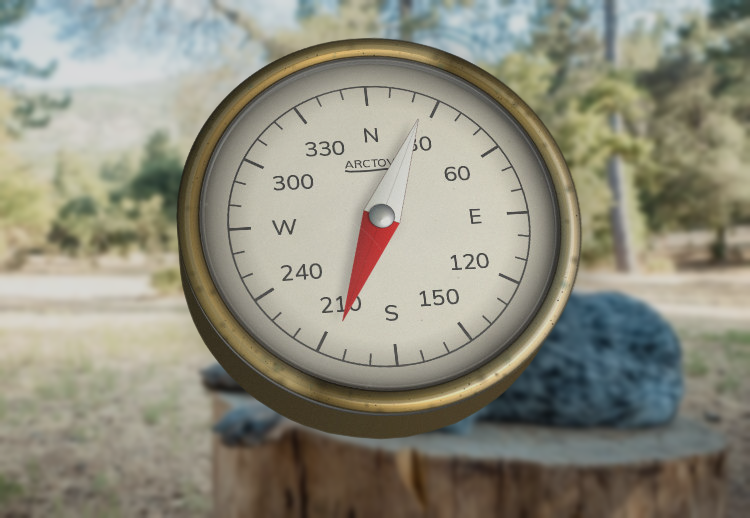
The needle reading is 205°
